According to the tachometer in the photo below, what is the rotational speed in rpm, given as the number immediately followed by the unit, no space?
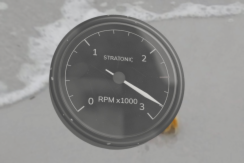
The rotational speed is 2800rpm
